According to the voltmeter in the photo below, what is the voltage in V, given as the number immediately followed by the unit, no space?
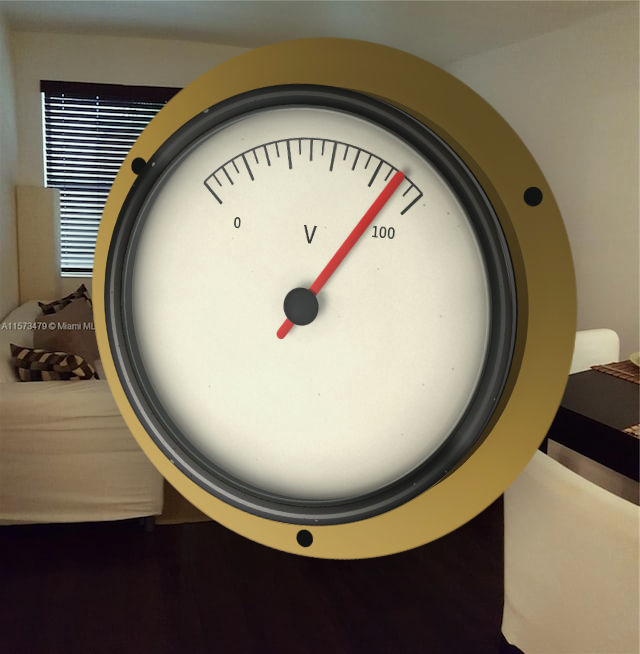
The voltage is 90V
